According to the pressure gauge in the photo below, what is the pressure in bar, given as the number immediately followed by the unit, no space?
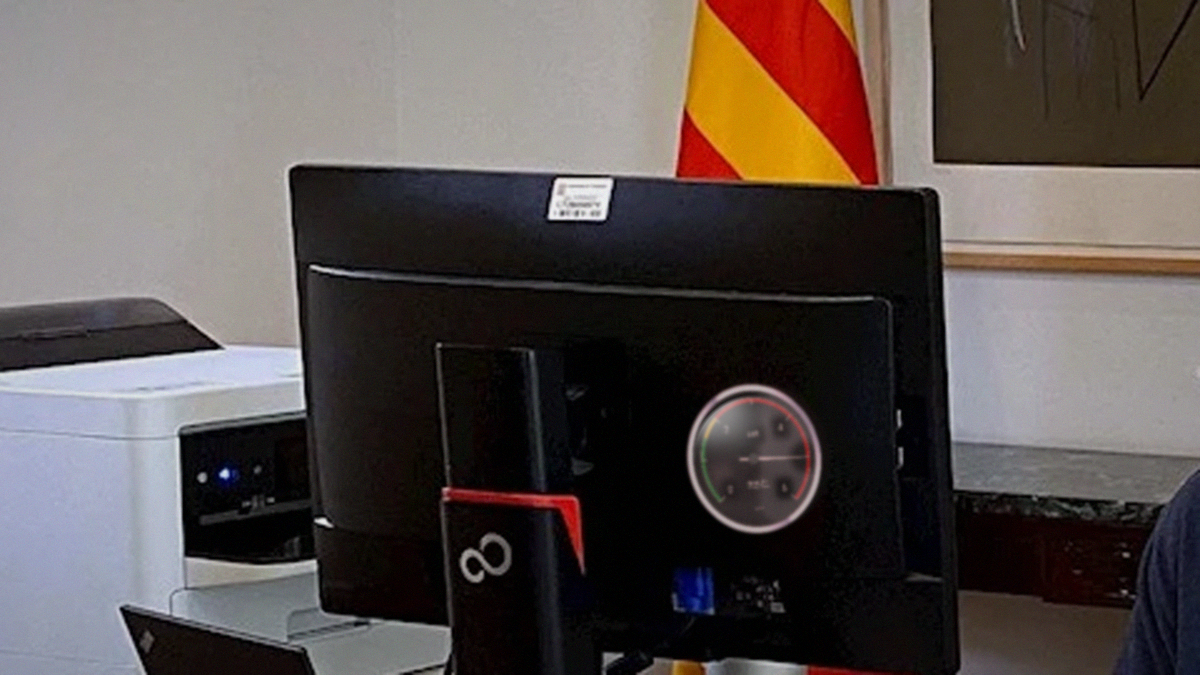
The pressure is 5bar
